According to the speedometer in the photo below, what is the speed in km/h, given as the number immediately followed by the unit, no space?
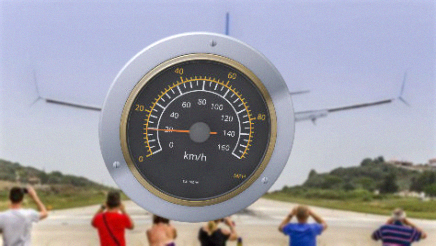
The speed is 20km/h
